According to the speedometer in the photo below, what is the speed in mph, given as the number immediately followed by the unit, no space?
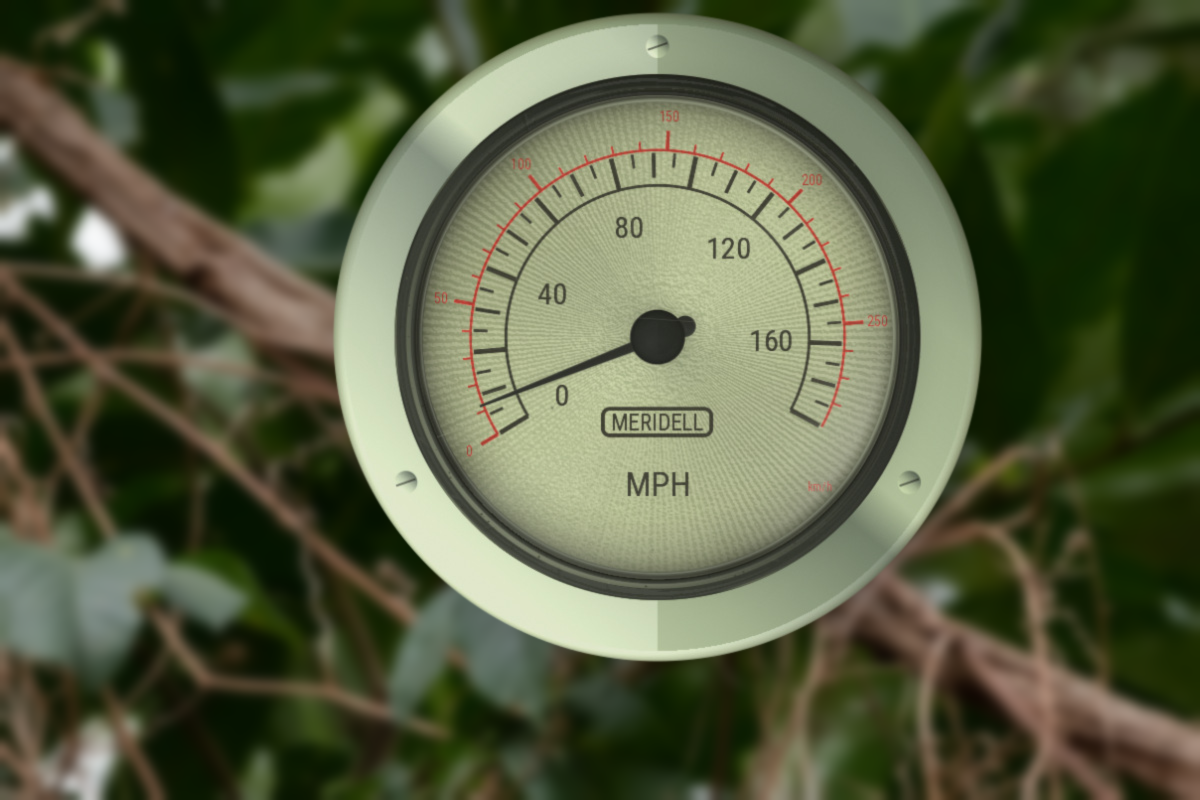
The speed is 7.5mph
